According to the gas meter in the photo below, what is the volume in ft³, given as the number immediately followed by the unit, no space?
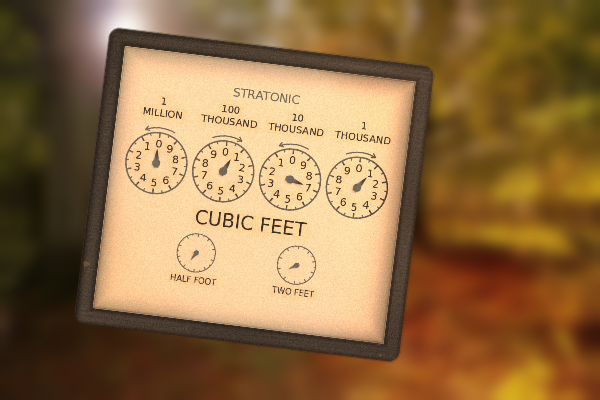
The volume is 7100ft³
